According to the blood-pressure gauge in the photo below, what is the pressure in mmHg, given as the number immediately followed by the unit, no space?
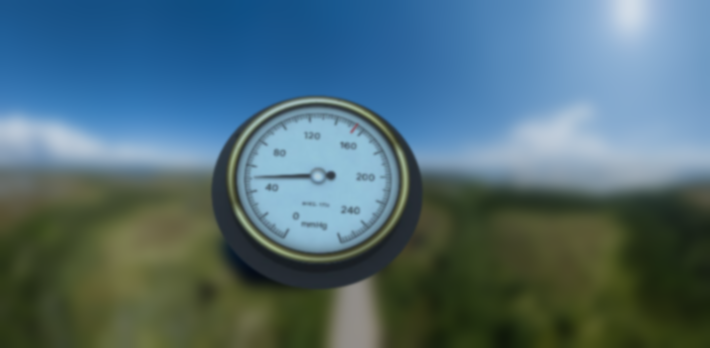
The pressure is 50mmHg
